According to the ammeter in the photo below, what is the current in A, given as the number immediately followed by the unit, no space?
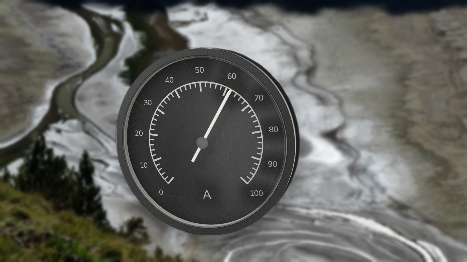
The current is 62A
